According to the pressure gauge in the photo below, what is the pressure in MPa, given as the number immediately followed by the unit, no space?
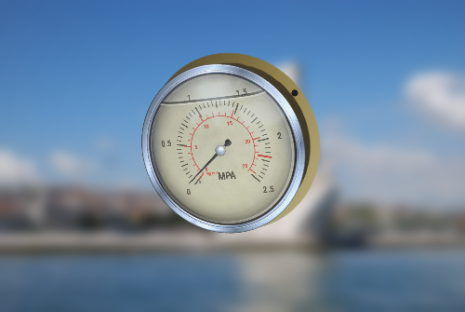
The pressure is 0.05MPa
